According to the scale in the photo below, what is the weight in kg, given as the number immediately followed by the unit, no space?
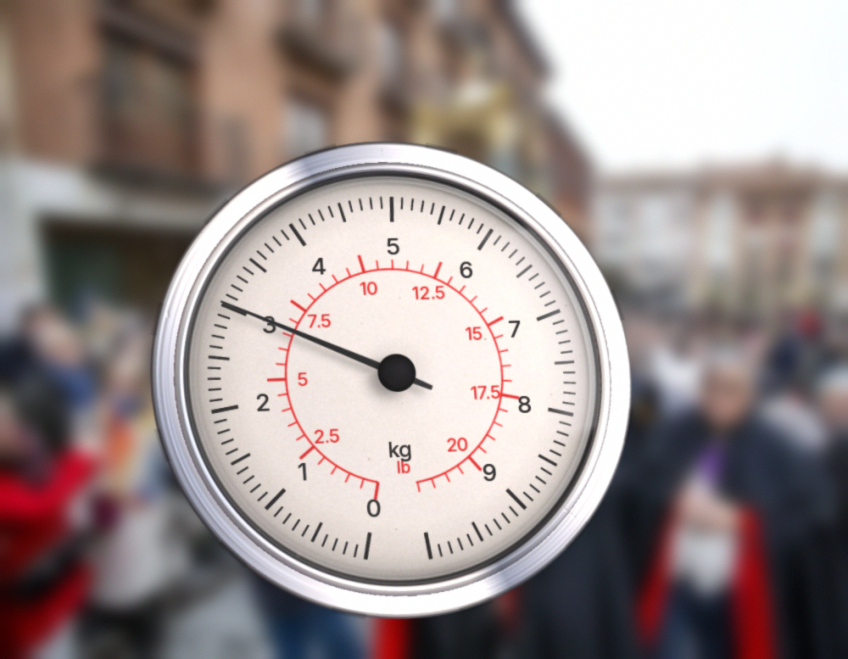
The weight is 3kg
